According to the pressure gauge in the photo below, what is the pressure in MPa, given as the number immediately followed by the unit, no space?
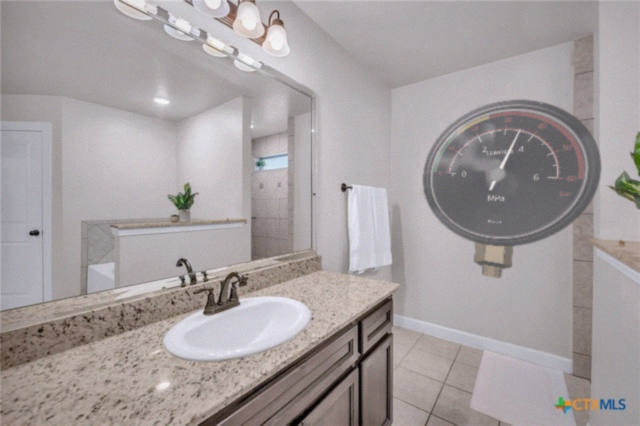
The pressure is 3.5MPa
